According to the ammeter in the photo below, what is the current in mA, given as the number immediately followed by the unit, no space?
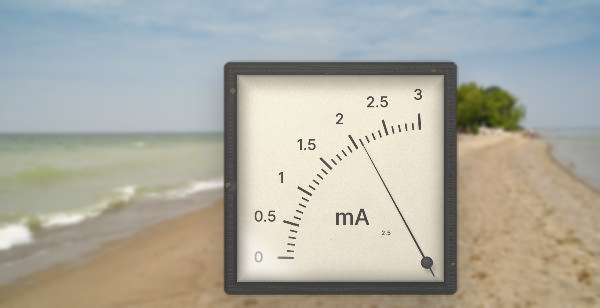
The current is 2.1mA
